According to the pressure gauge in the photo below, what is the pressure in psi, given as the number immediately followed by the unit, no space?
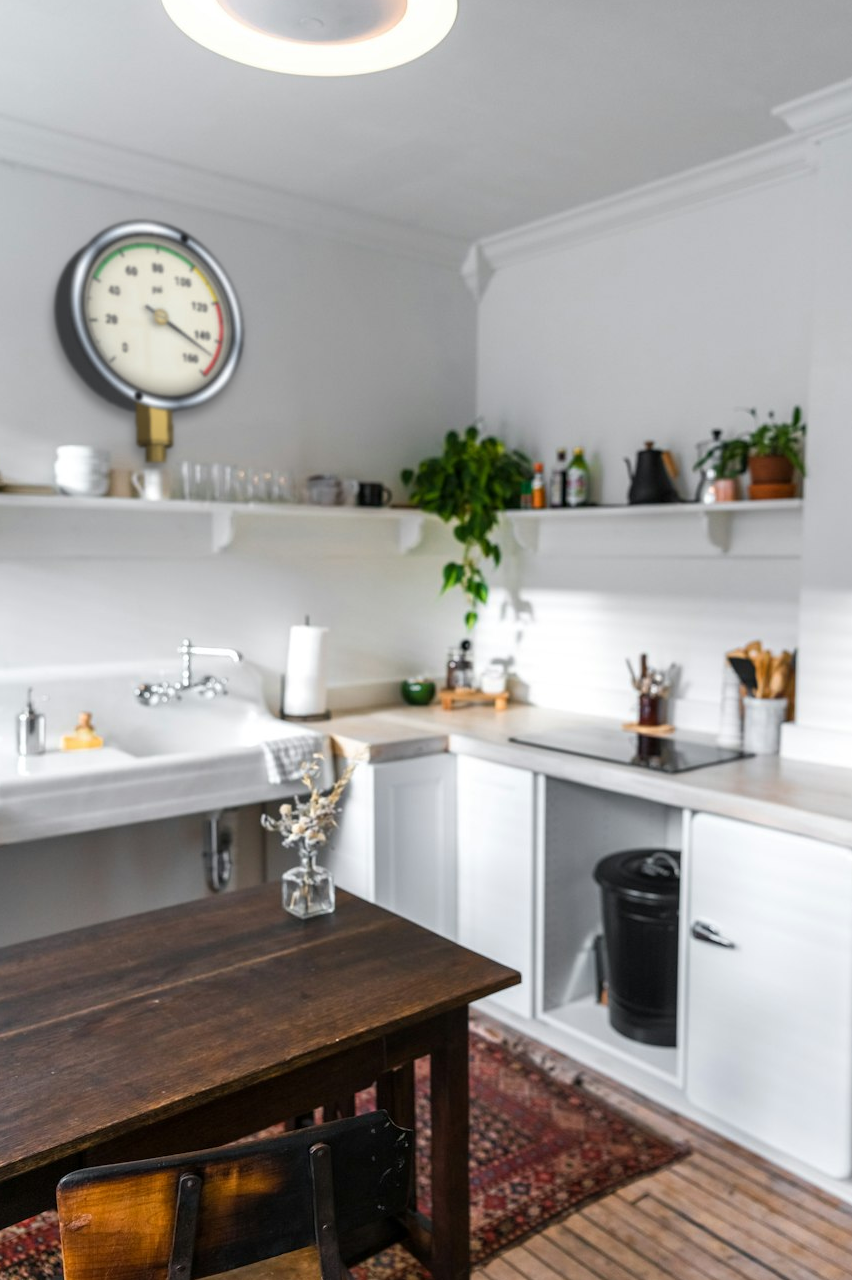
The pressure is 150psi
